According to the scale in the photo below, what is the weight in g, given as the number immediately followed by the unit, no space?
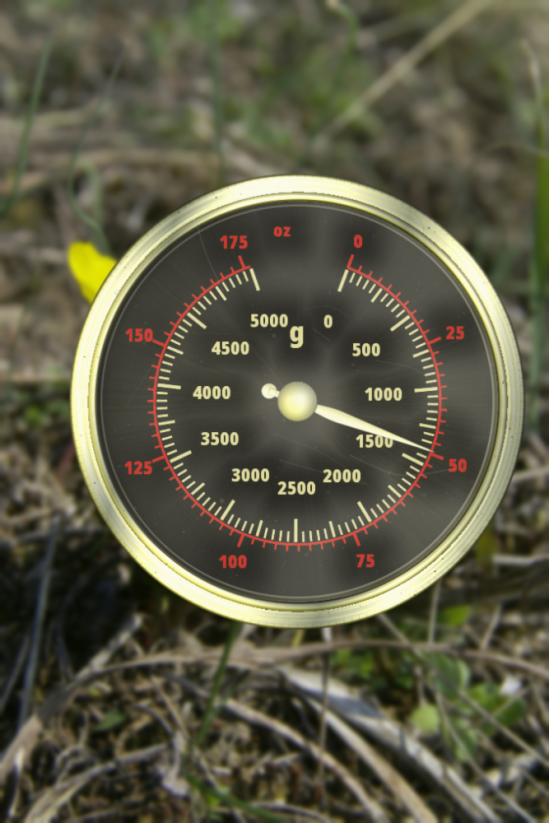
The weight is 1400g
